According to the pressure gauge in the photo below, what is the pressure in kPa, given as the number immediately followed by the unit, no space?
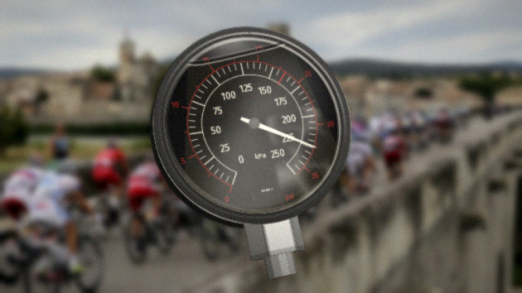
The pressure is 225kPa
